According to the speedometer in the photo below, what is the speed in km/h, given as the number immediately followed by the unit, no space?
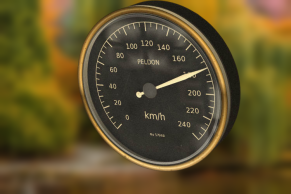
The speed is 180km/h
